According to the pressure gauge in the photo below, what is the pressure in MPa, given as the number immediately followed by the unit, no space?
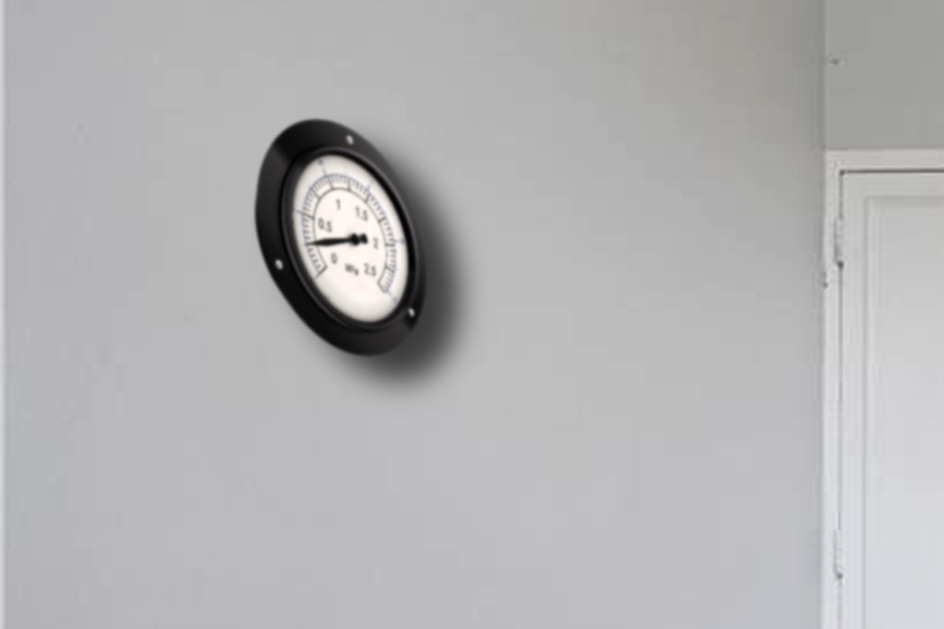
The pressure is 0.25MPa
